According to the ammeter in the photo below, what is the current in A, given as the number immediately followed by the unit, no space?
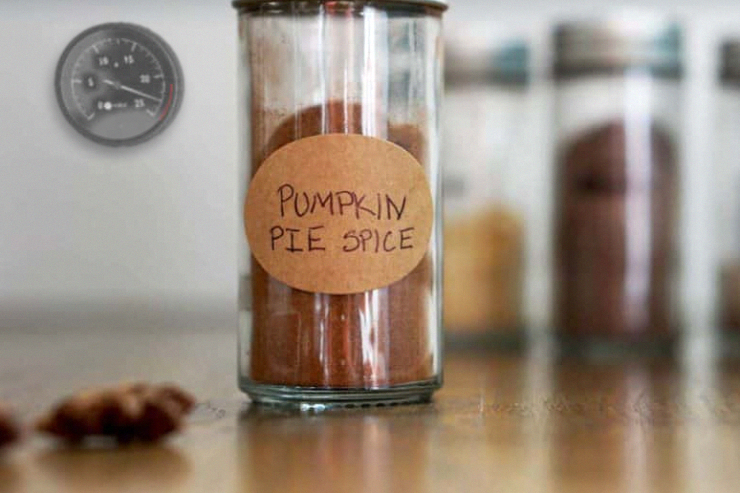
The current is 23A
